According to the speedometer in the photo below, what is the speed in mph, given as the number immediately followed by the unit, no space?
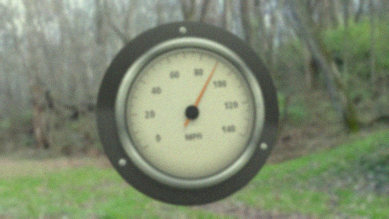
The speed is 90mph
